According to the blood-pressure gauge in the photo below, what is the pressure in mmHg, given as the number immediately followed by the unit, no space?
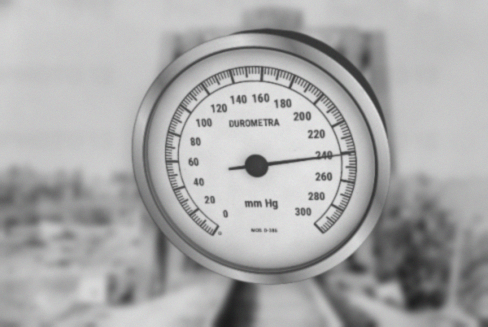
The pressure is 240mmHg
